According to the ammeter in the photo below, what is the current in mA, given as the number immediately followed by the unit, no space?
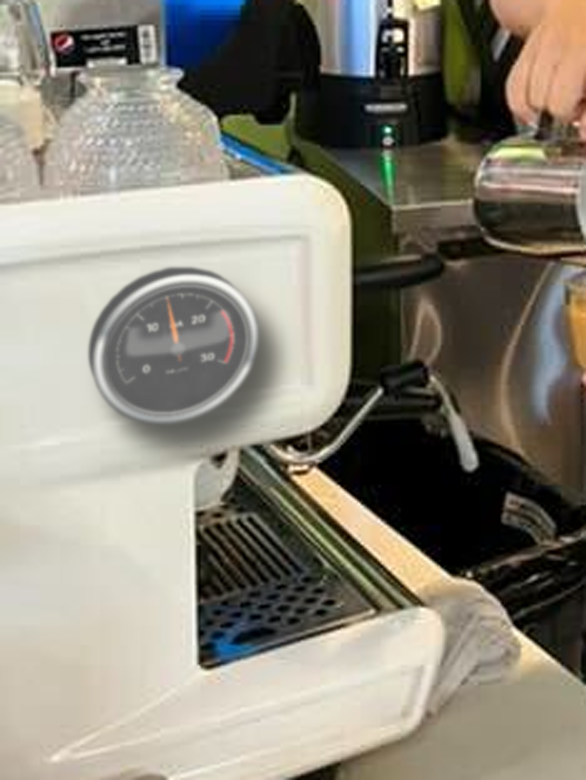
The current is 14mA
